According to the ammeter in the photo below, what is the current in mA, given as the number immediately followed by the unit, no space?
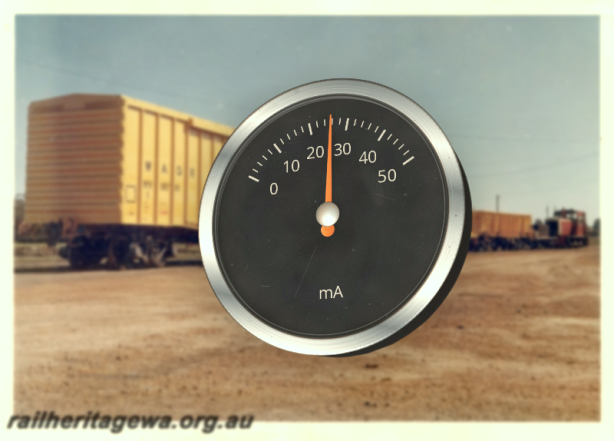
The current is 26mA
